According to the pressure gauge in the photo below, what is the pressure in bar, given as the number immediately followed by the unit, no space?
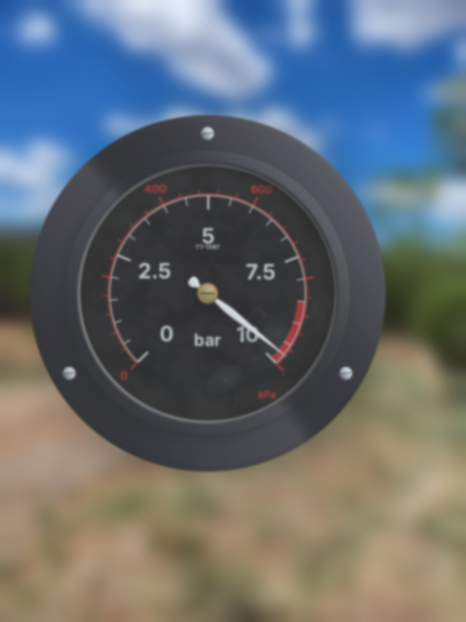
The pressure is 9.75bar
